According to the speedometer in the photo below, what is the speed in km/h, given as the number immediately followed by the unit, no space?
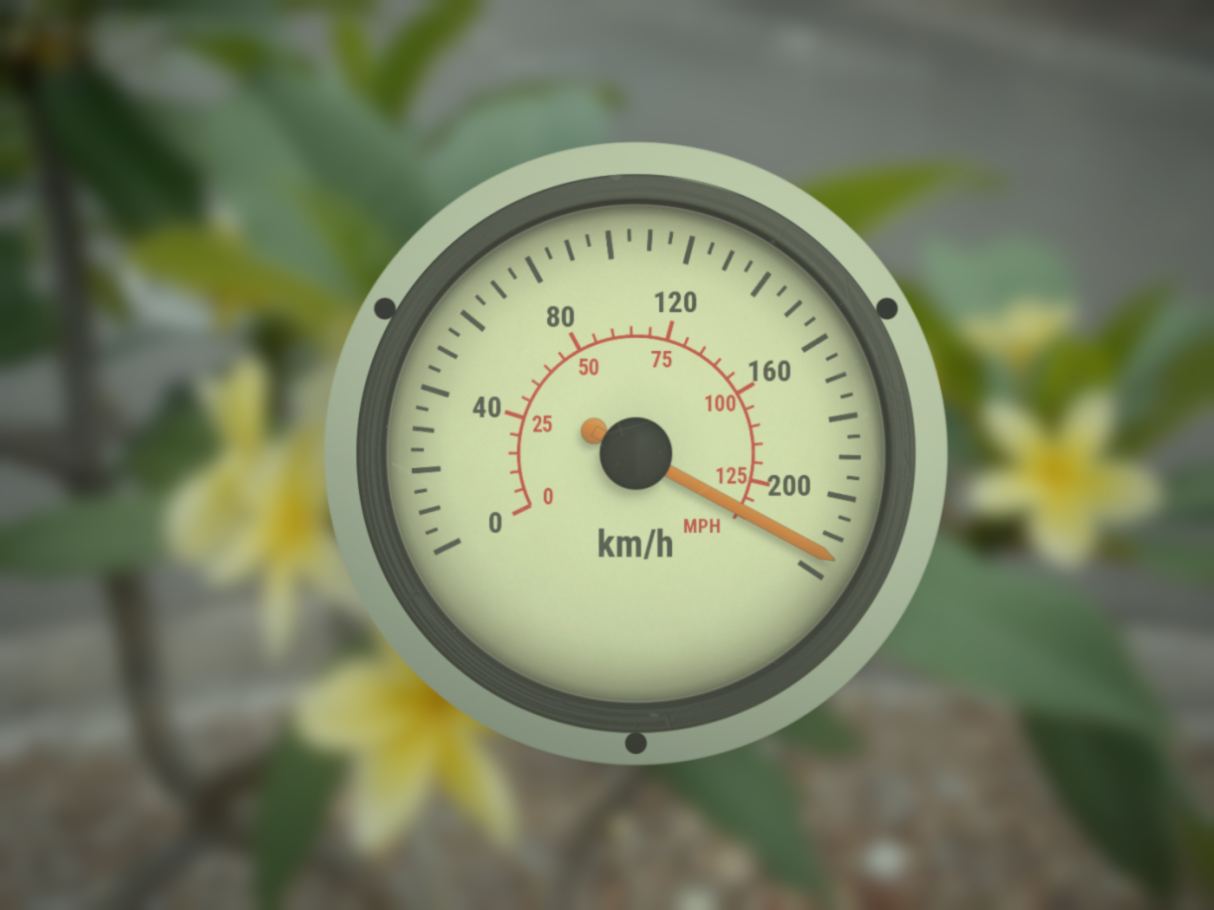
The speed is 215km/h
